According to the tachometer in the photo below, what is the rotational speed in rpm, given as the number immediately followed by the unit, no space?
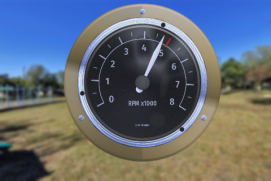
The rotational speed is 4750rpm
